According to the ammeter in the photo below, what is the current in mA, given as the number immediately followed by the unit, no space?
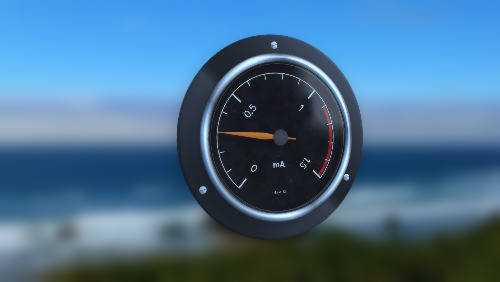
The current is 0.3mA
